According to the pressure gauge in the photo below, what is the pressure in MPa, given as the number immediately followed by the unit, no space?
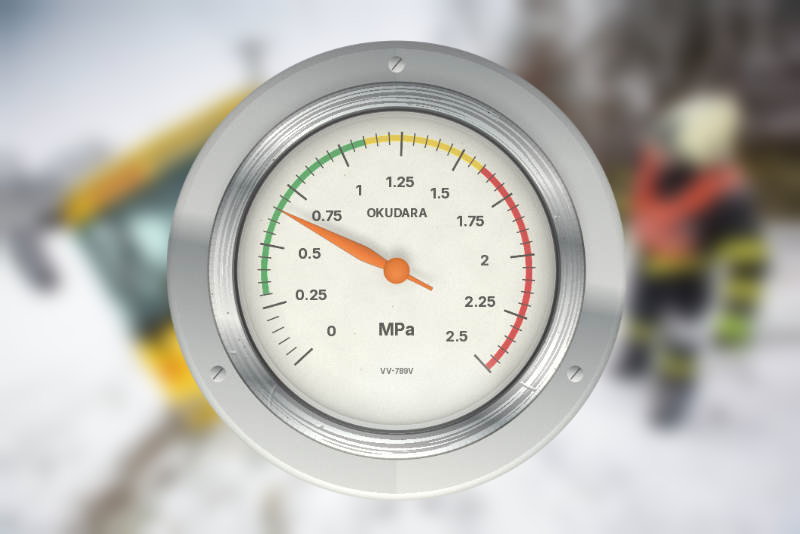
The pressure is 0.65MPa
